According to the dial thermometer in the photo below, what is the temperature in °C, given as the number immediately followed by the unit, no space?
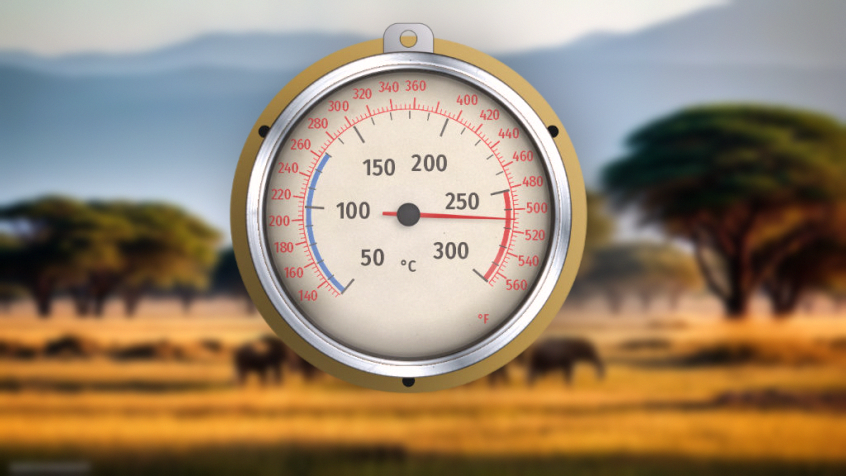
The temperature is 265°C
